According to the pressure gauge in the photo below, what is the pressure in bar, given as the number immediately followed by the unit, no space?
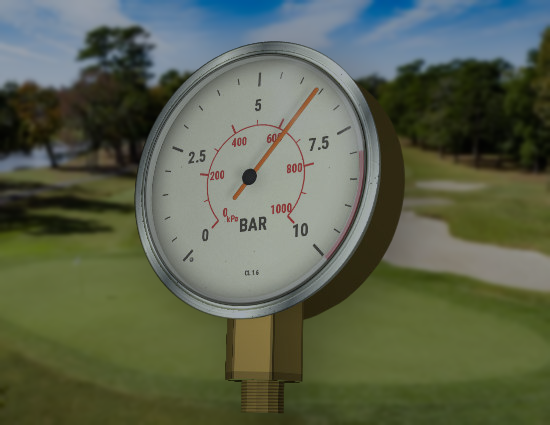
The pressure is 6.5bar
